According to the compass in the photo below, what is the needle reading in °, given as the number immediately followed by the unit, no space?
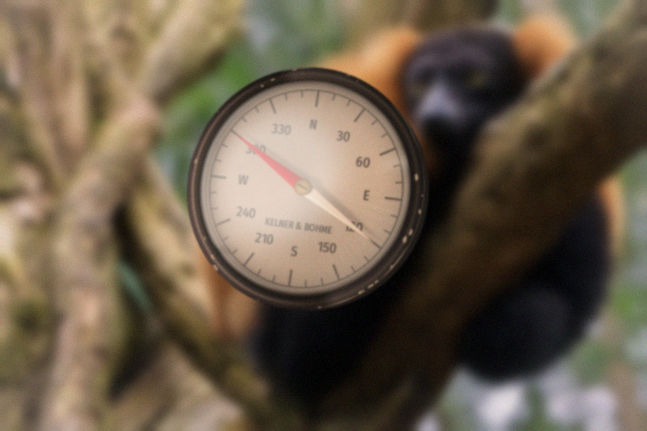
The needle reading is 300°
